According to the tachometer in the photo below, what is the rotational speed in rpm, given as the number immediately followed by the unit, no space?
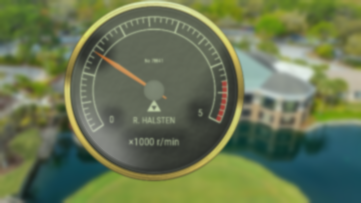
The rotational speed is 1400rpm
